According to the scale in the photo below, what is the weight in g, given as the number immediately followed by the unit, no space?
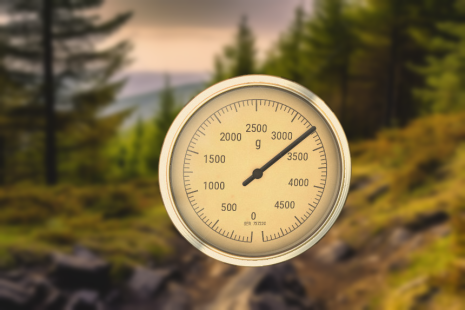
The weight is 3250g
